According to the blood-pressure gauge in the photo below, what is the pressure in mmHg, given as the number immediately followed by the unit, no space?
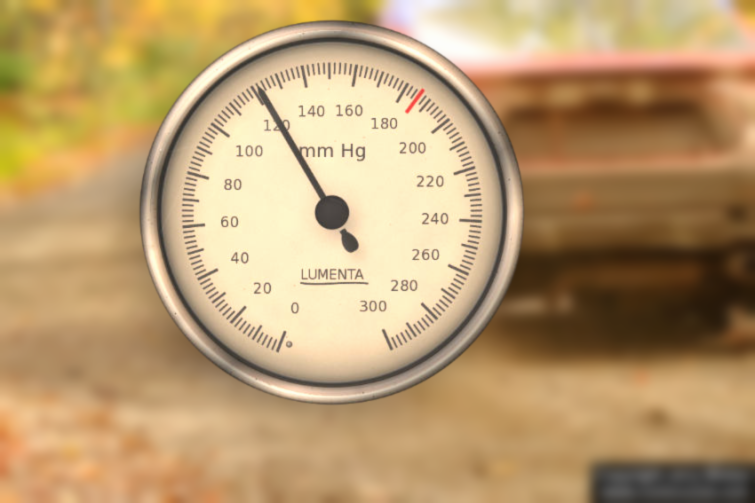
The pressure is 122mmHg
